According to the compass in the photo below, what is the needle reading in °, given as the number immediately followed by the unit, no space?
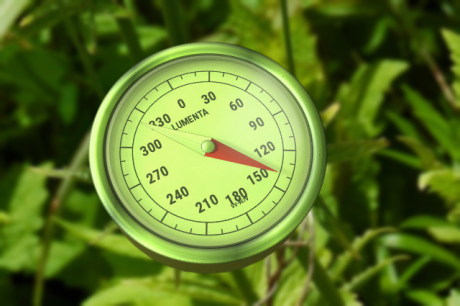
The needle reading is 140°
